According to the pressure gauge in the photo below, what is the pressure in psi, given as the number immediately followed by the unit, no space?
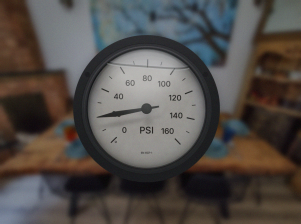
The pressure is 20psi
